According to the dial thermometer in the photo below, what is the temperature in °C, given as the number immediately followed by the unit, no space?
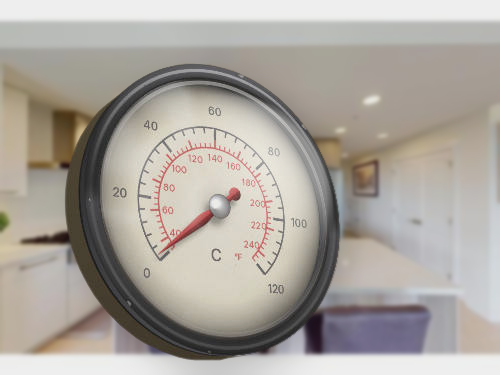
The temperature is 2°C
